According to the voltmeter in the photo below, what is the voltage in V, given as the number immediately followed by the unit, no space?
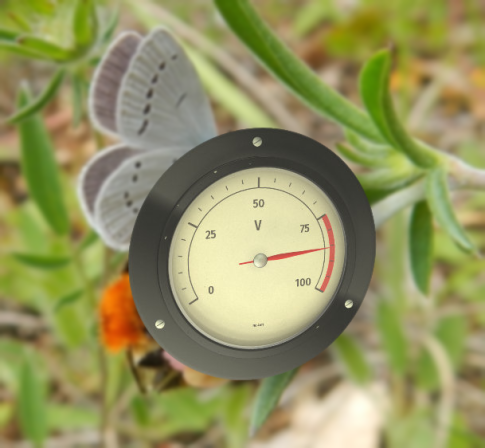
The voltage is 85V
